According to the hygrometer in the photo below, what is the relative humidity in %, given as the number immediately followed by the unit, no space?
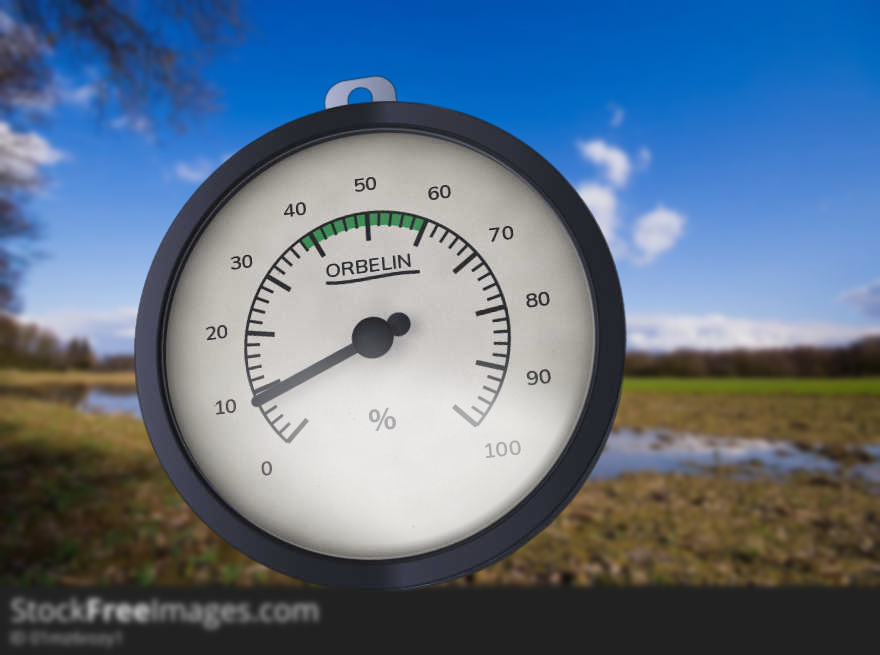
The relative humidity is 8%
